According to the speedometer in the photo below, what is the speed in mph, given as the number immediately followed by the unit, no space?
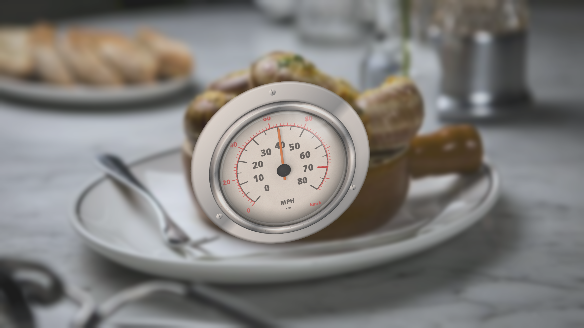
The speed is 40mph
